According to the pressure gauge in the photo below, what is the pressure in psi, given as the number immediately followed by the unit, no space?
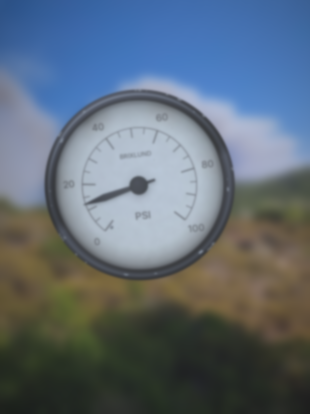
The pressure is 12.5psi
